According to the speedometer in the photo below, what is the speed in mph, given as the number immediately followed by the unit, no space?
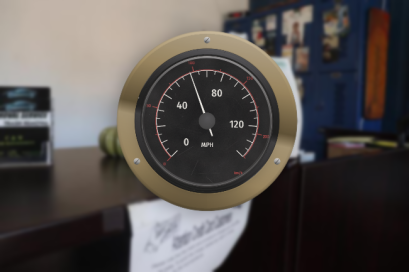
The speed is 60mph
